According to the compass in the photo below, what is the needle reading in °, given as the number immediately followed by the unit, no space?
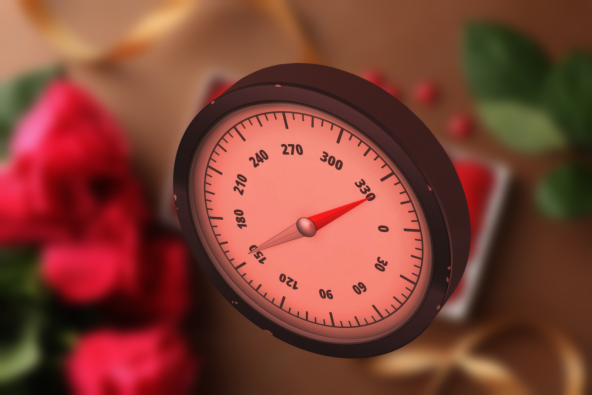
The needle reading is 335°
